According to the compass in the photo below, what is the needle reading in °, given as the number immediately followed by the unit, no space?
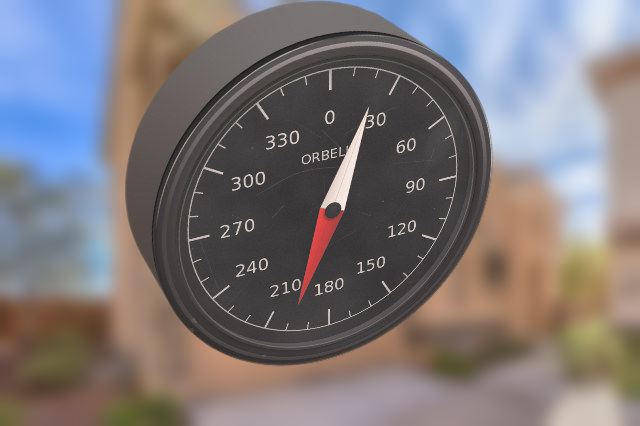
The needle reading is 200°
